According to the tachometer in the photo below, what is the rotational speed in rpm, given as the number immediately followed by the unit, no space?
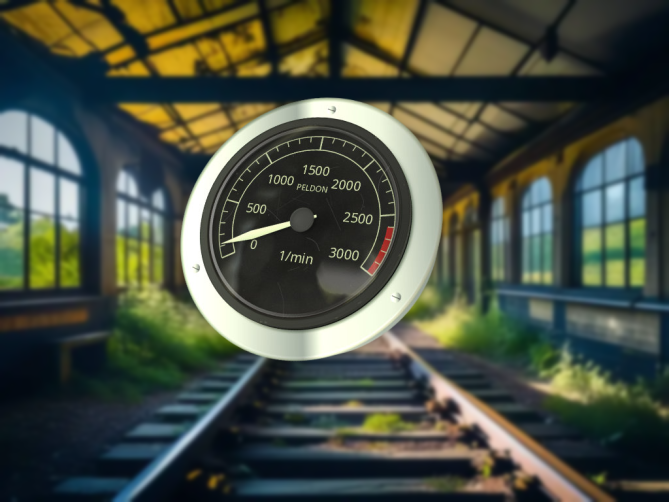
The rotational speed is 100rpm
